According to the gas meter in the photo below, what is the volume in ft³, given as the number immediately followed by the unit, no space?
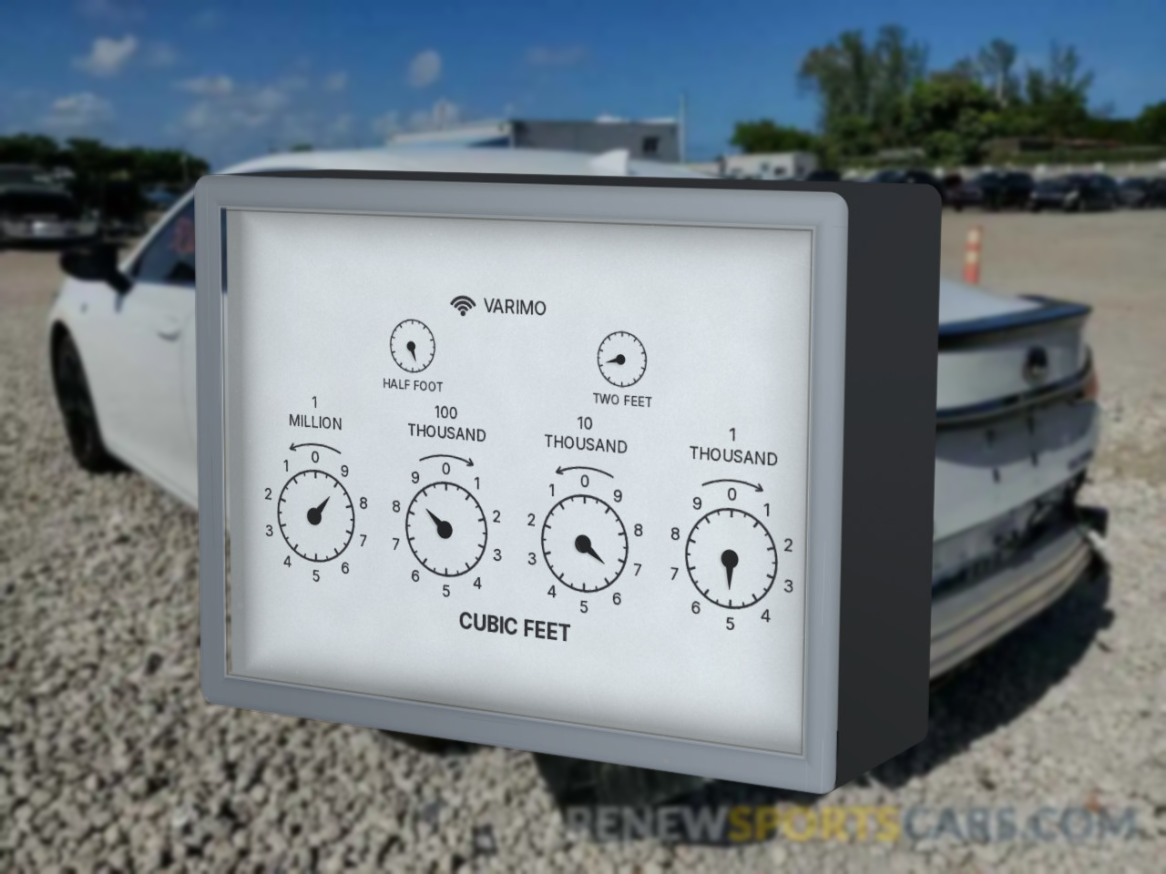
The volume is 886500ft³
